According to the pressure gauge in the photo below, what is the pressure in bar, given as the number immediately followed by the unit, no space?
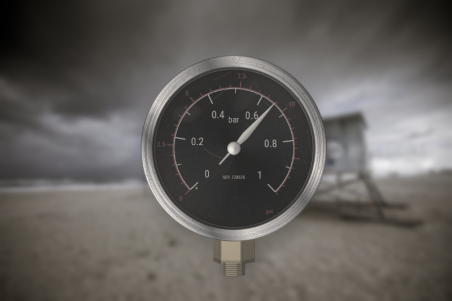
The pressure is 0.65bar
